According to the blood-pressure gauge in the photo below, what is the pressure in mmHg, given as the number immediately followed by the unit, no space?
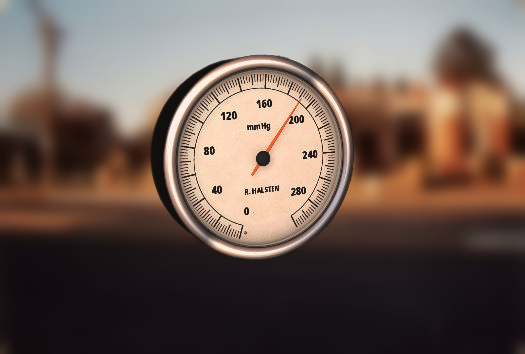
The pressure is 190mmHg
